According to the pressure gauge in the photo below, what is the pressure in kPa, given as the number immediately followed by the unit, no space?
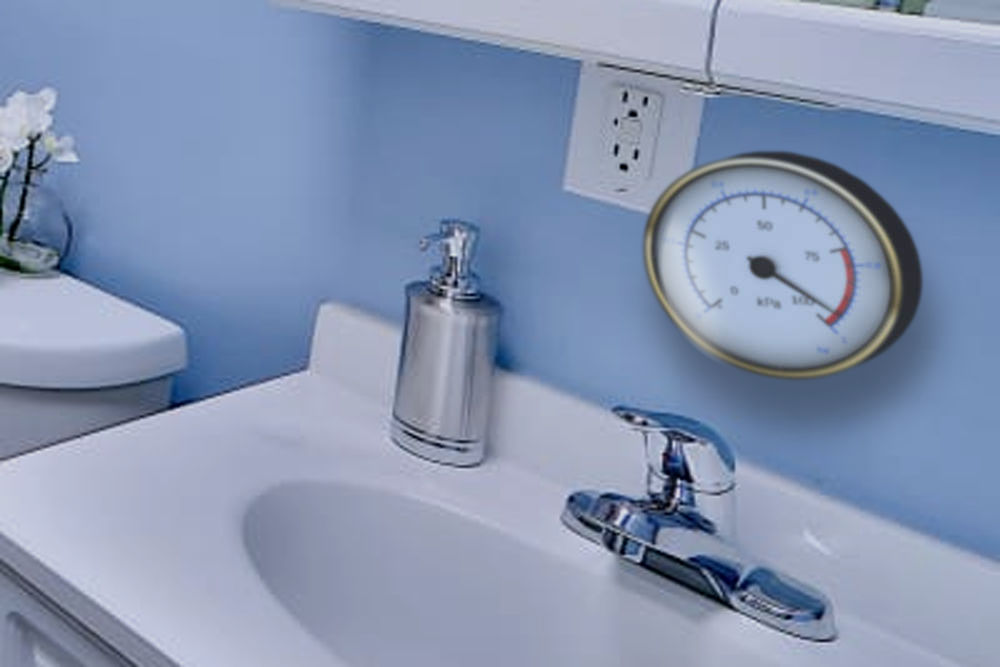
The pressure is 95kPa
